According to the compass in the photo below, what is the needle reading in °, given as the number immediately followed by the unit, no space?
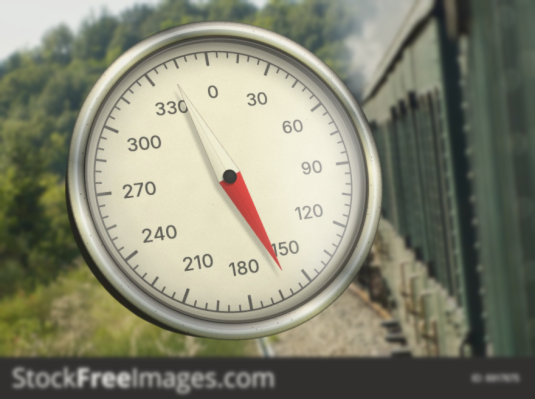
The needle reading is 160°
